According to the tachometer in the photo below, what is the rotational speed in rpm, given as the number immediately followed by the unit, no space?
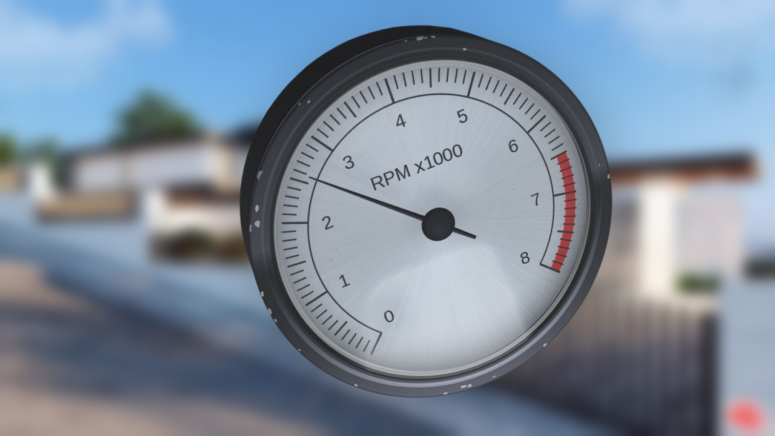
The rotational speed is 2600rpm
